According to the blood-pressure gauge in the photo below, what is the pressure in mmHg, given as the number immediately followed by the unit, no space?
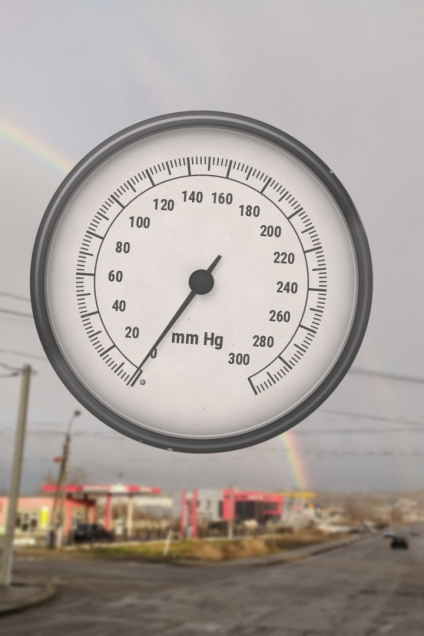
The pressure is 2mmHg
